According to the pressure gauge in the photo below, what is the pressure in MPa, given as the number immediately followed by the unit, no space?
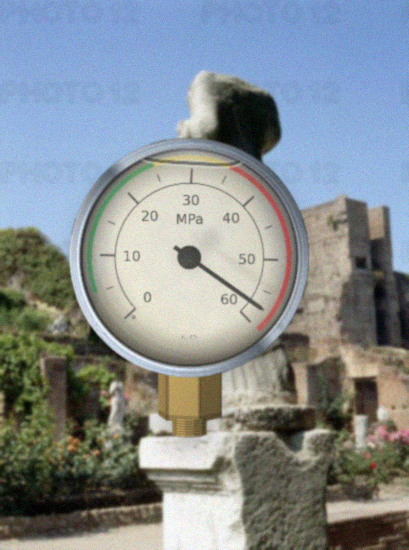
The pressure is 57.5MPa
